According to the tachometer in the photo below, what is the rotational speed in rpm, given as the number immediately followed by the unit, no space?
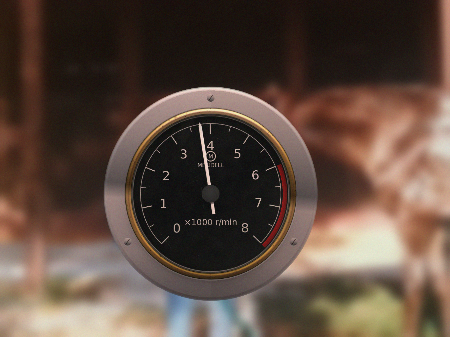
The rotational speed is 3750rpm
